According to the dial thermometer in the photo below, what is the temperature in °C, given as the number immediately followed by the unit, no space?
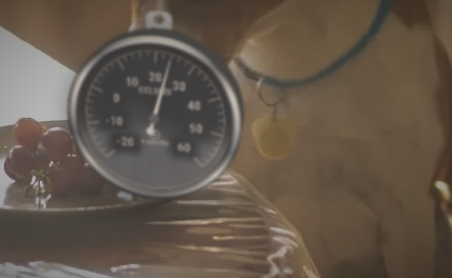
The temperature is 24°C
